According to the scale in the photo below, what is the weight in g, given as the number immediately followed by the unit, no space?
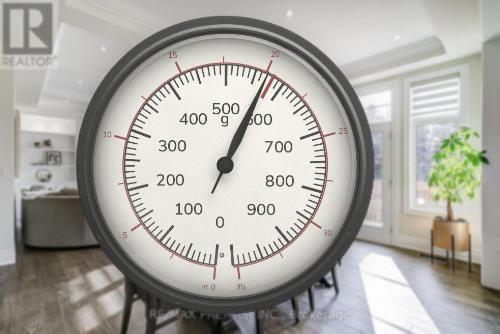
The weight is 570g
